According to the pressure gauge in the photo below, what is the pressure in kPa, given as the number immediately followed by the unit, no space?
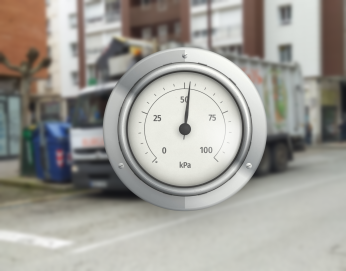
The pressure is 52.5kPa
